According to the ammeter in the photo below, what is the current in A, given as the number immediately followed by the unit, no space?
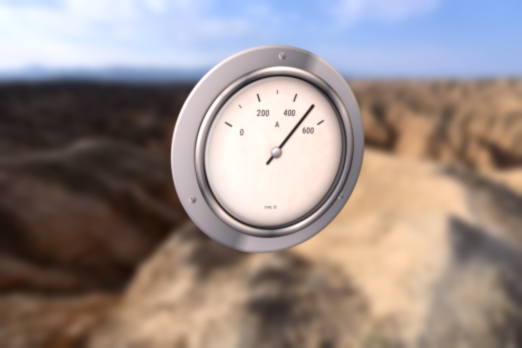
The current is 500A
